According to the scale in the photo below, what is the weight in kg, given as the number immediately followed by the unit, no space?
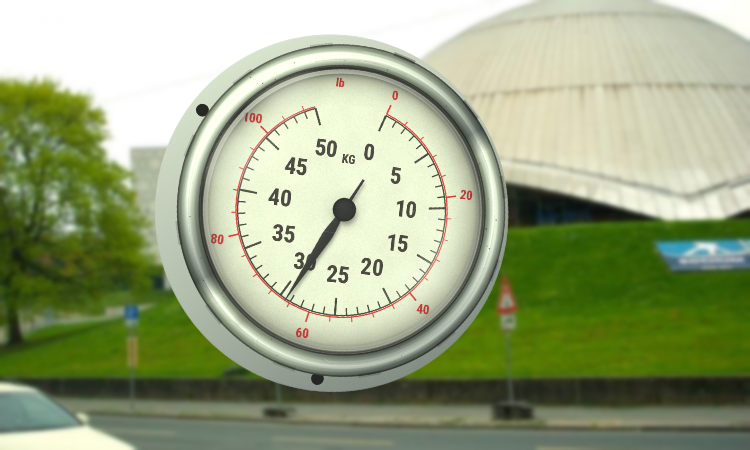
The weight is 29.5kg
